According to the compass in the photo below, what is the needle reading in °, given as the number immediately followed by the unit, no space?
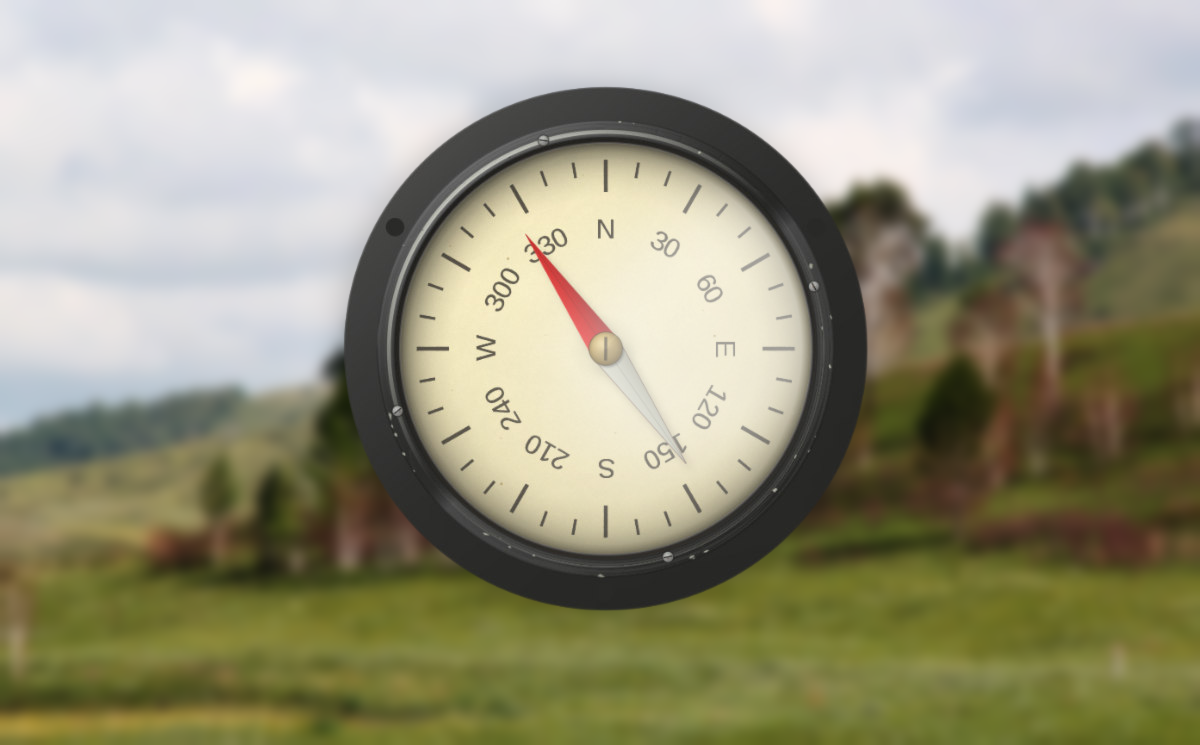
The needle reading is 325°
